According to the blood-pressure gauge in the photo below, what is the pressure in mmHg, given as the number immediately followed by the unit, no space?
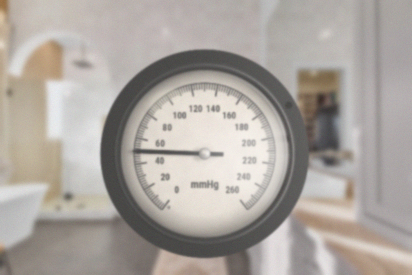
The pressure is 50mmHg
